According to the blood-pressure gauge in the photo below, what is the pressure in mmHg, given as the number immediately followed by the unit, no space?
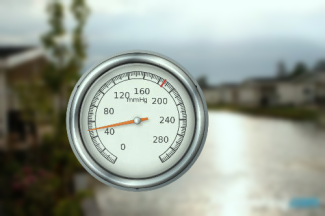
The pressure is 50mmHg
